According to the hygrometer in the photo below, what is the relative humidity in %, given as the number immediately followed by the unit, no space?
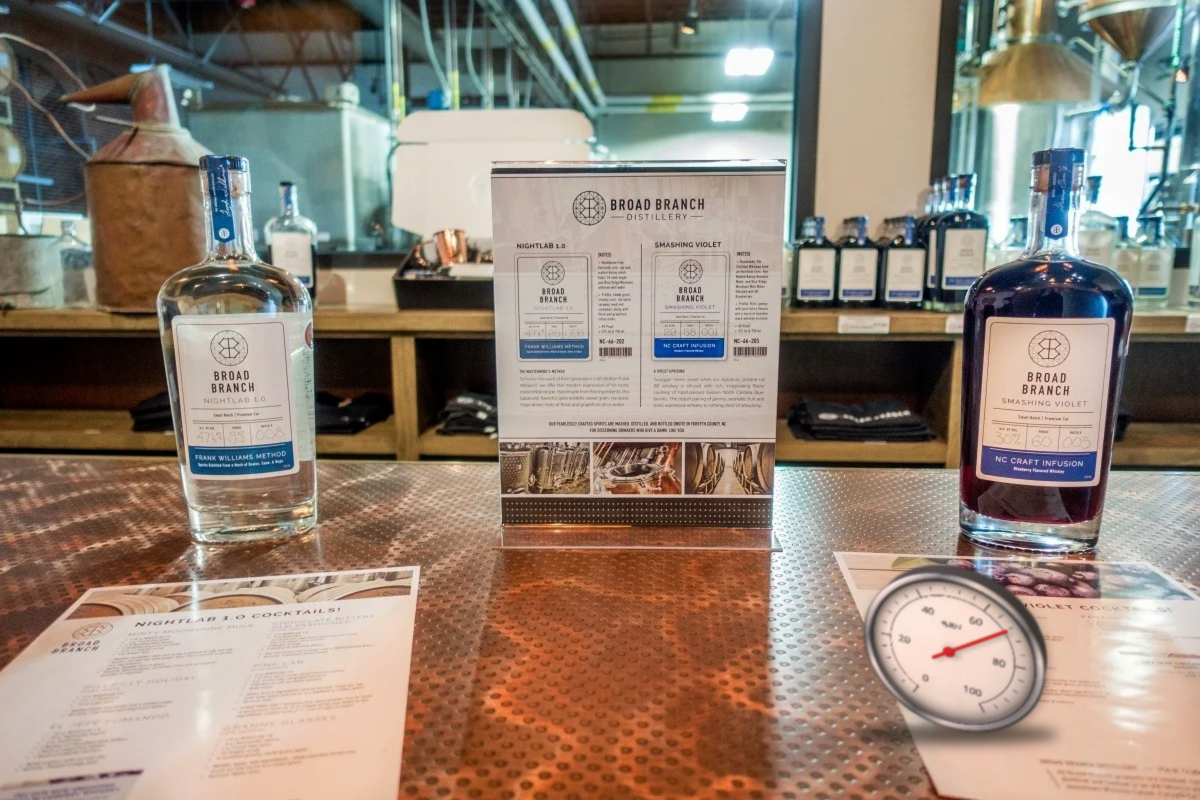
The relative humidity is 68%
